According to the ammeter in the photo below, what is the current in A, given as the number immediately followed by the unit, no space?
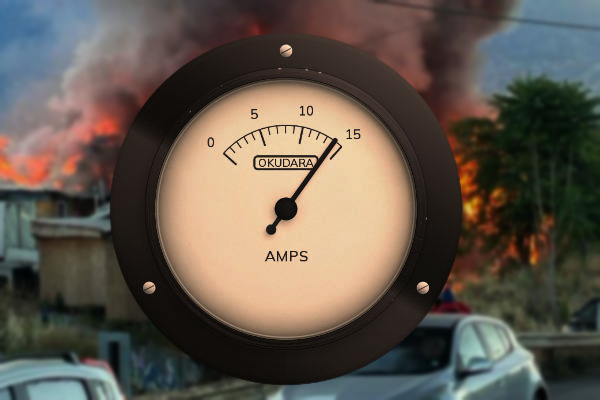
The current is 14A
